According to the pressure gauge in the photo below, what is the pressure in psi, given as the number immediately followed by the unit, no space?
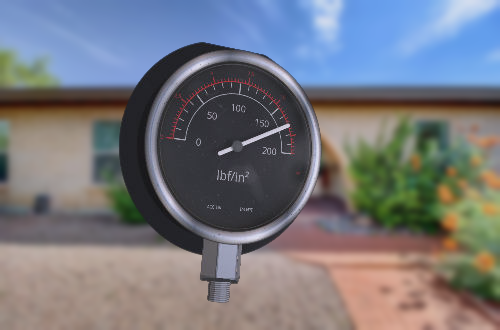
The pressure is 170psi
